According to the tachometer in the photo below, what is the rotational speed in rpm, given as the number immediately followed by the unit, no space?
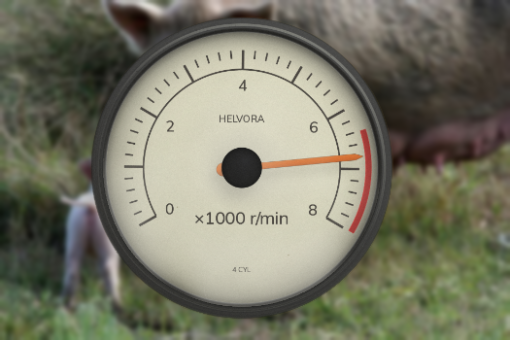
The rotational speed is 6800rpm
